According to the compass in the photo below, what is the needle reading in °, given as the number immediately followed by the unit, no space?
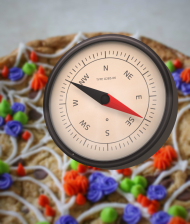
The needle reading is 120°
